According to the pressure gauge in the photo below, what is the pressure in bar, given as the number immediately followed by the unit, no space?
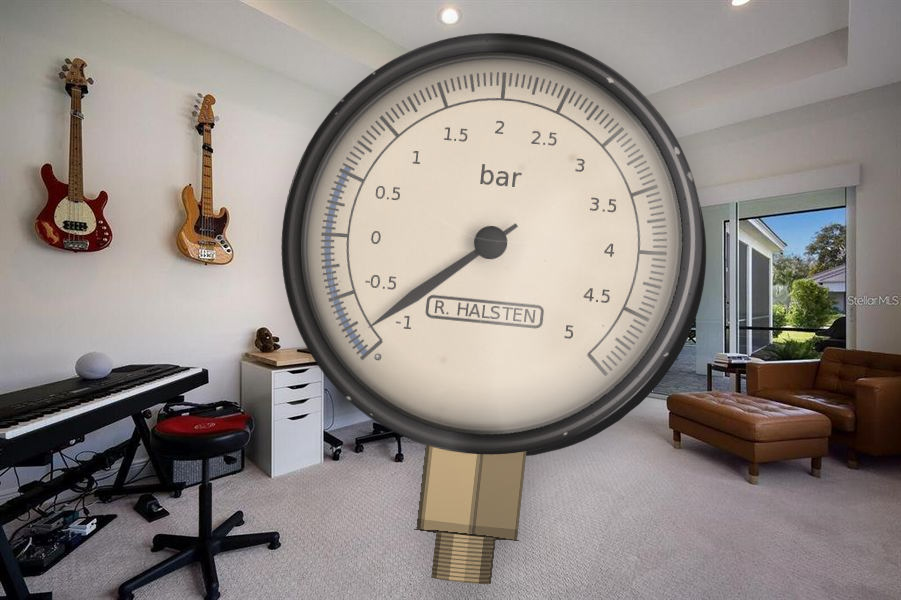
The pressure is -0.85bar
